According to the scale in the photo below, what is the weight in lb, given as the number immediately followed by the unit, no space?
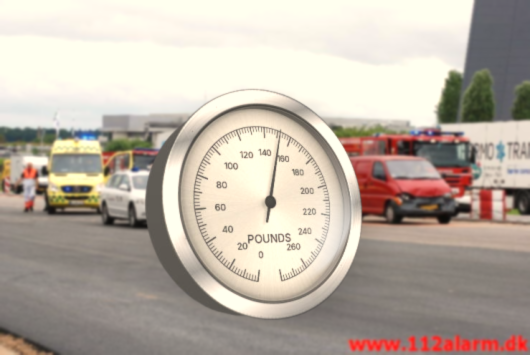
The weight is 150lb
